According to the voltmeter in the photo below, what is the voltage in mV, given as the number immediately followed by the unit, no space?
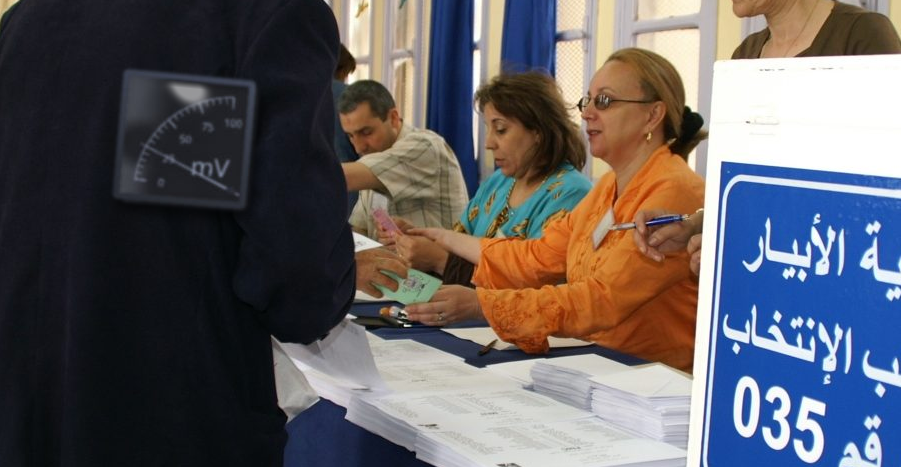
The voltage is 25mV
